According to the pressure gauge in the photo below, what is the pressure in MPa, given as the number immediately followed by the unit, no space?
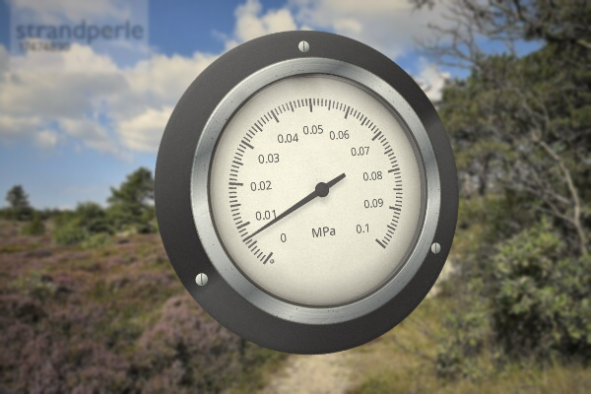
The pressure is 0.007MPa
